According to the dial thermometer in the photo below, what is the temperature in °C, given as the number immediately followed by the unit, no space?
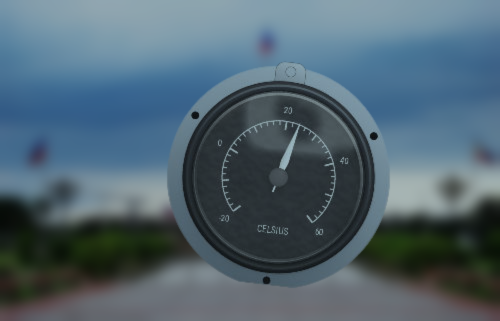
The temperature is 24°C
